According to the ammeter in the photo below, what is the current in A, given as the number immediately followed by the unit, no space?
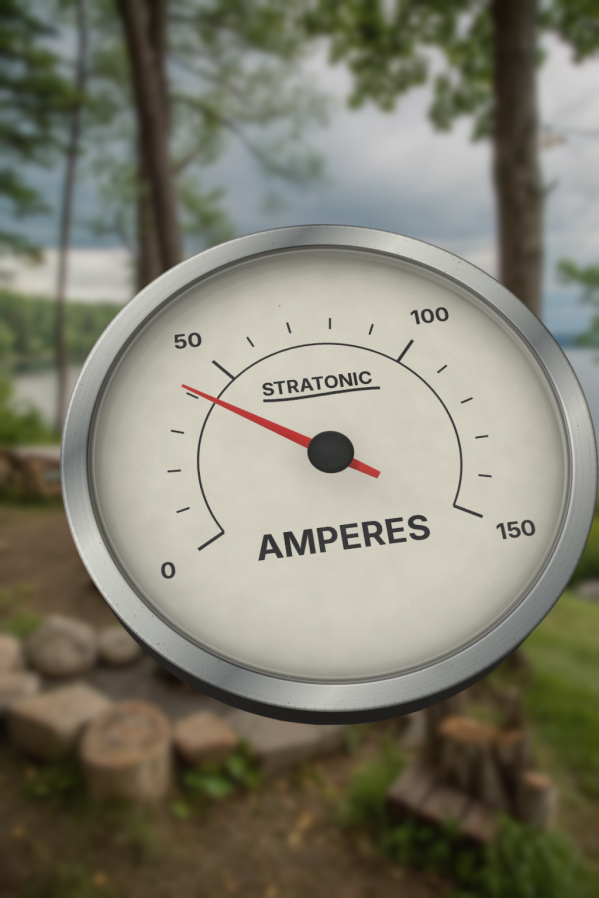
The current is 40A
